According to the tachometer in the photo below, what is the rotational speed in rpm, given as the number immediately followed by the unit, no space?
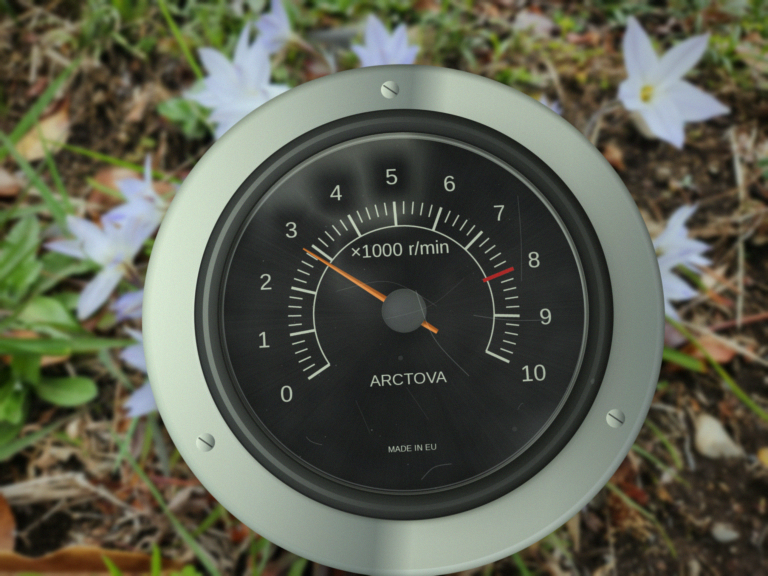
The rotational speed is 2800rpm
